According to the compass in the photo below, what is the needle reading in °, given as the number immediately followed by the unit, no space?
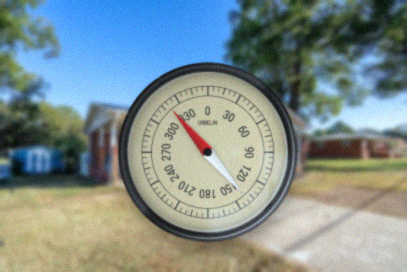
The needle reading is 320°
